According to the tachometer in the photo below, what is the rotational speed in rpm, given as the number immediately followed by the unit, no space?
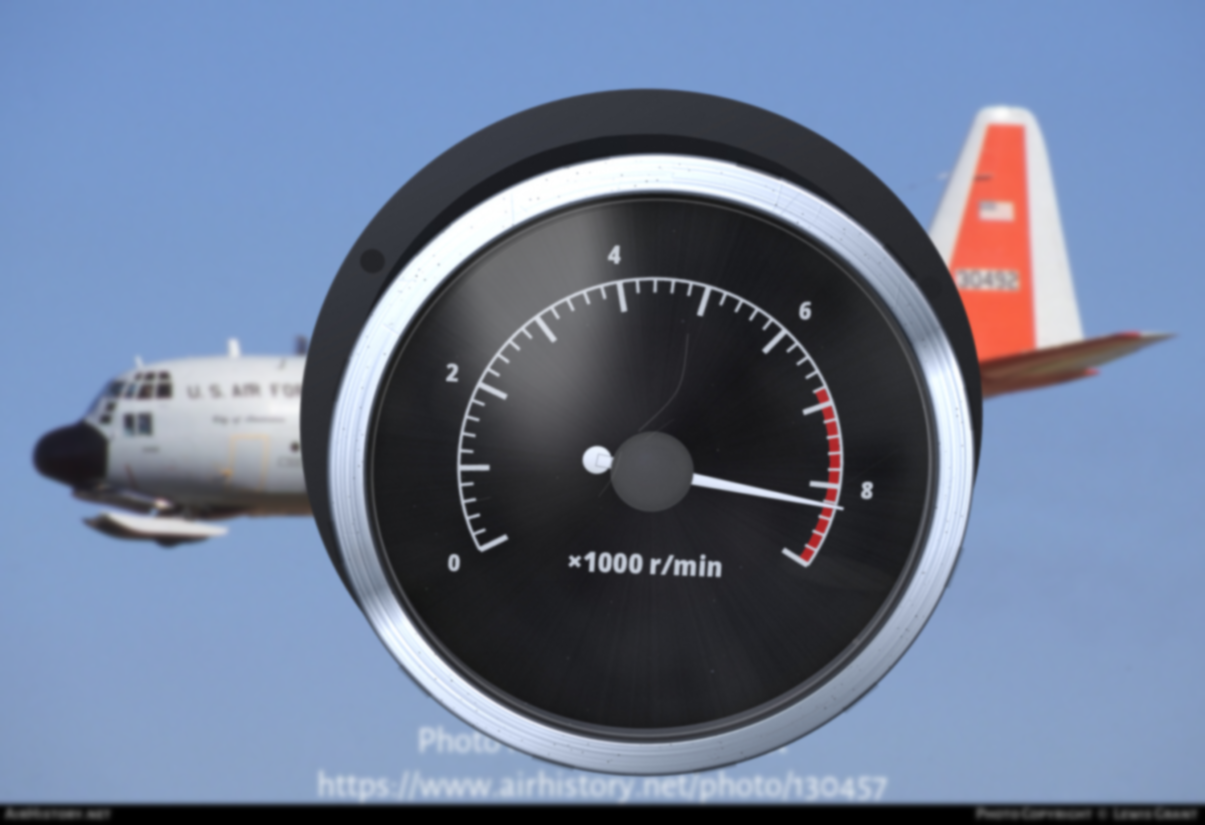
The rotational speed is 8200rpm
